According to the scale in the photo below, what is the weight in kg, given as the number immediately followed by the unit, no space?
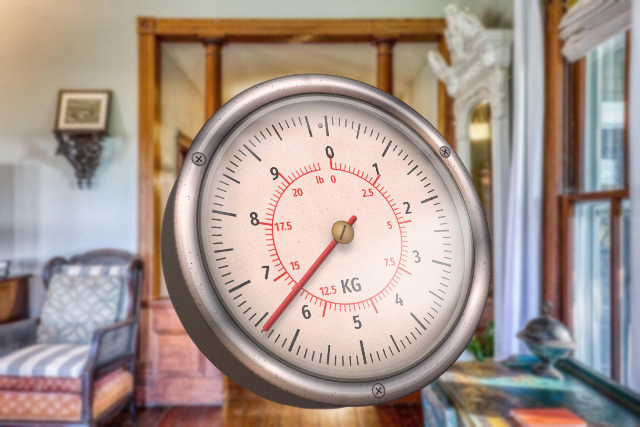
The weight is 6.4kg
